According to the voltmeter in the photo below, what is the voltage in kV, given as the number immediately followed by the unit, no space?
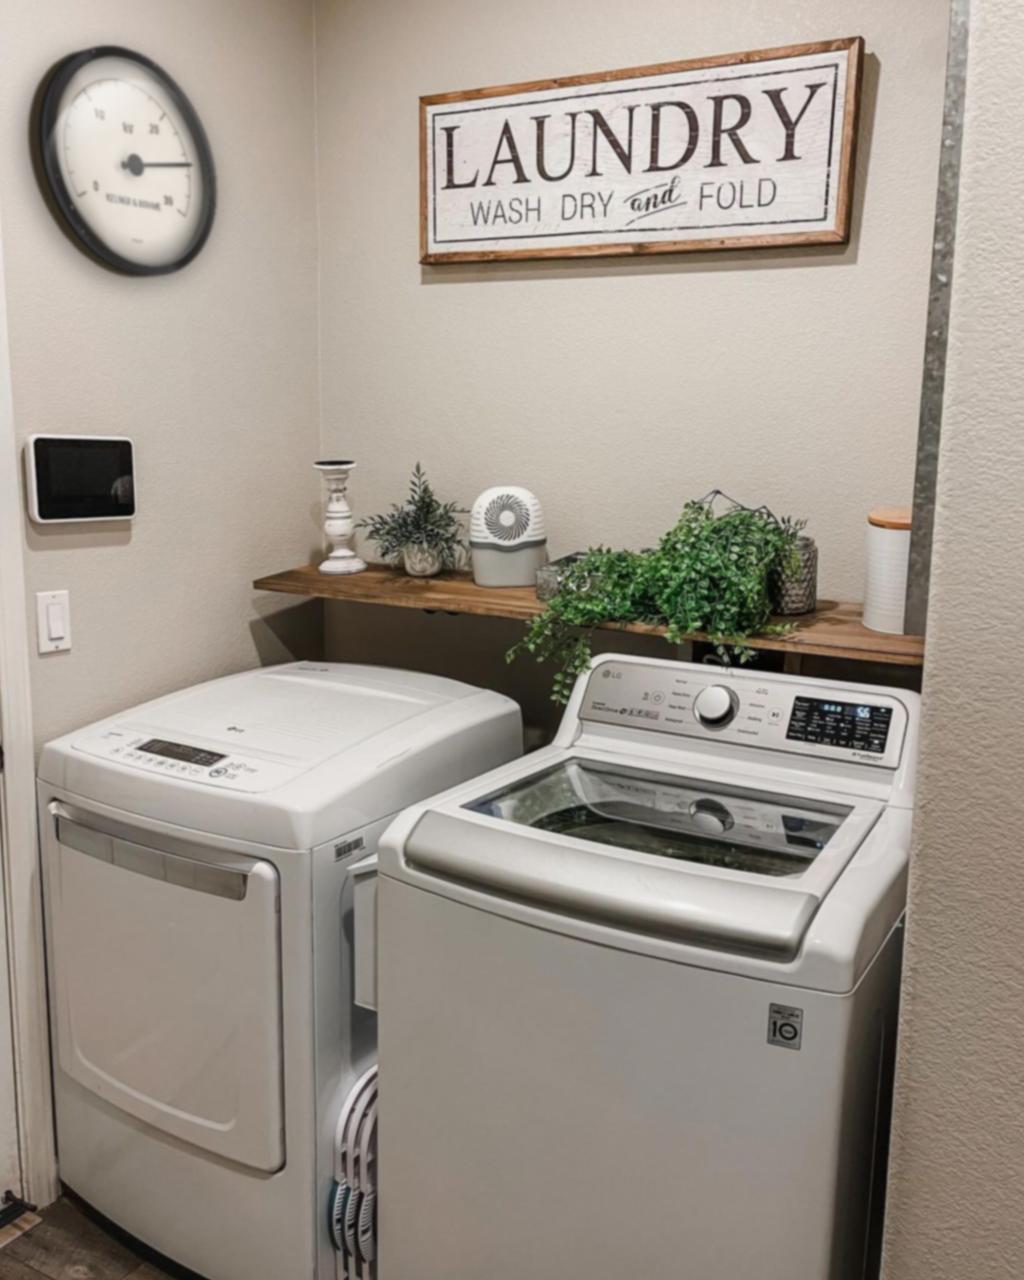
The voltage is 25kV
